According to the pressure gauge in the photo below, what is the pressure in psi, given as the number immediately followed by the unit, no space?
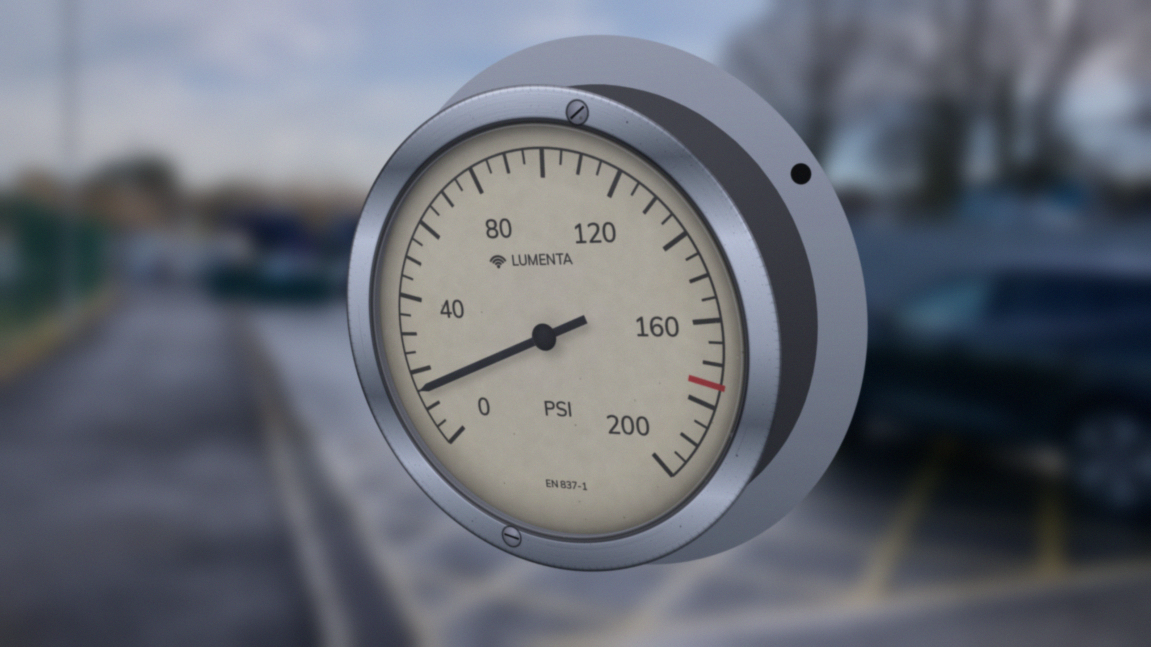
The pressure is 15psi
